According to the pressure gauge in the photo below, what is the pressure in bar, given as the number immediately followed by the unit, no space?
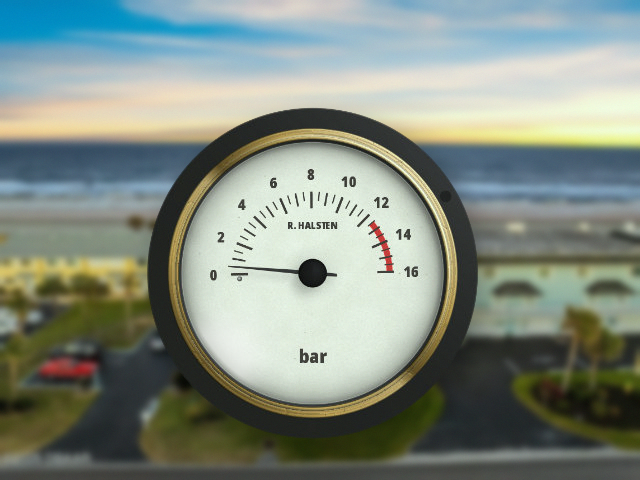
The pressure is 0.5bar
